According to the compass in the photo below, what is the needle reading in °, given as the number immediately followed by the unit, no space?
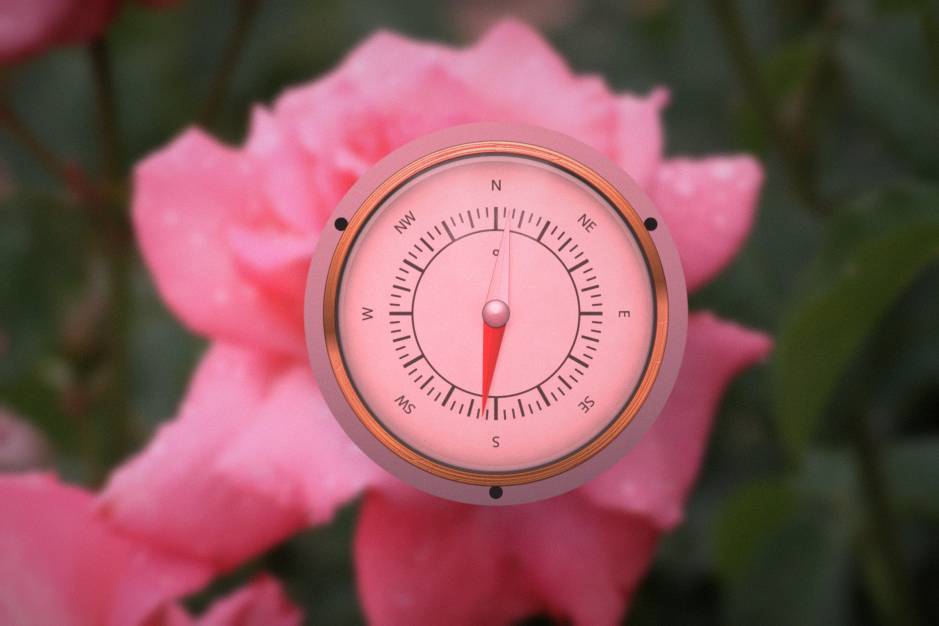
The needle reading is 187.5°
